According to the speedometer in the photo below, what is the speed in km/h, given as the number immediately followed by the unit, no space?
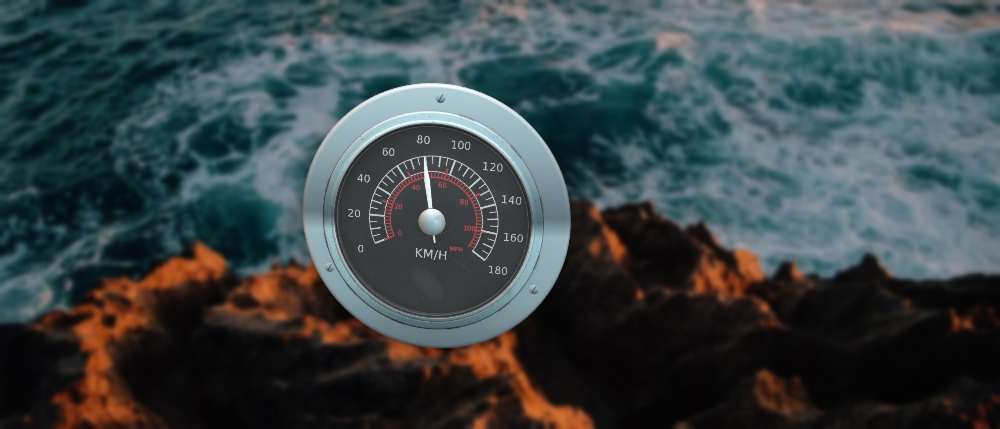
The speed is 80km/h
